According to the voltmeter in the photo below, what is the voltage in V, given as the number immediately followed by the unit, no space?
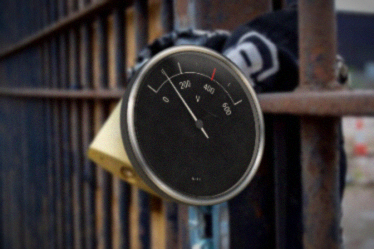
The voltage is 100V
